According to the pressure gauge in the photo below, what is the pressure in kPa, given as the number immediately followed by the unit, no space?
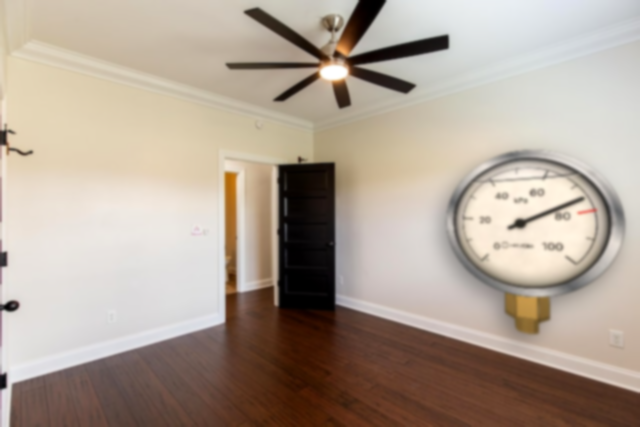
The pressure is 75kPa
